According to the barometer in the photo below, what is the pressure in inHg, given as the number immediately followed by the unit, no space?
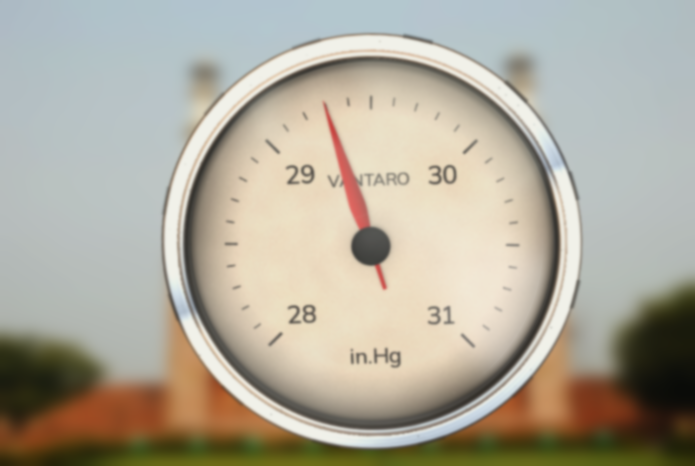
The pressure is 29.3inHg
